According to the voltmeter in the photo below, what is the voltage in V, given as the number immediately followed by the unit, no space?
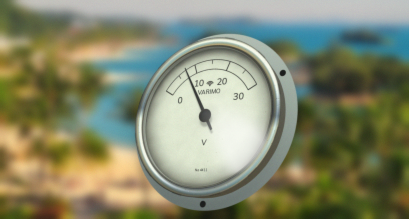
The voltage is 7.5V
